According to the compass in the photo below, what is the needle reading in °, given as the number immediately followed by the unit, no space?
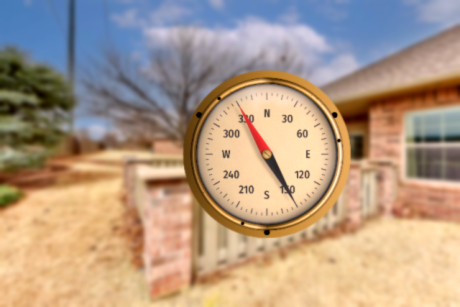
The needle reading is 330°
